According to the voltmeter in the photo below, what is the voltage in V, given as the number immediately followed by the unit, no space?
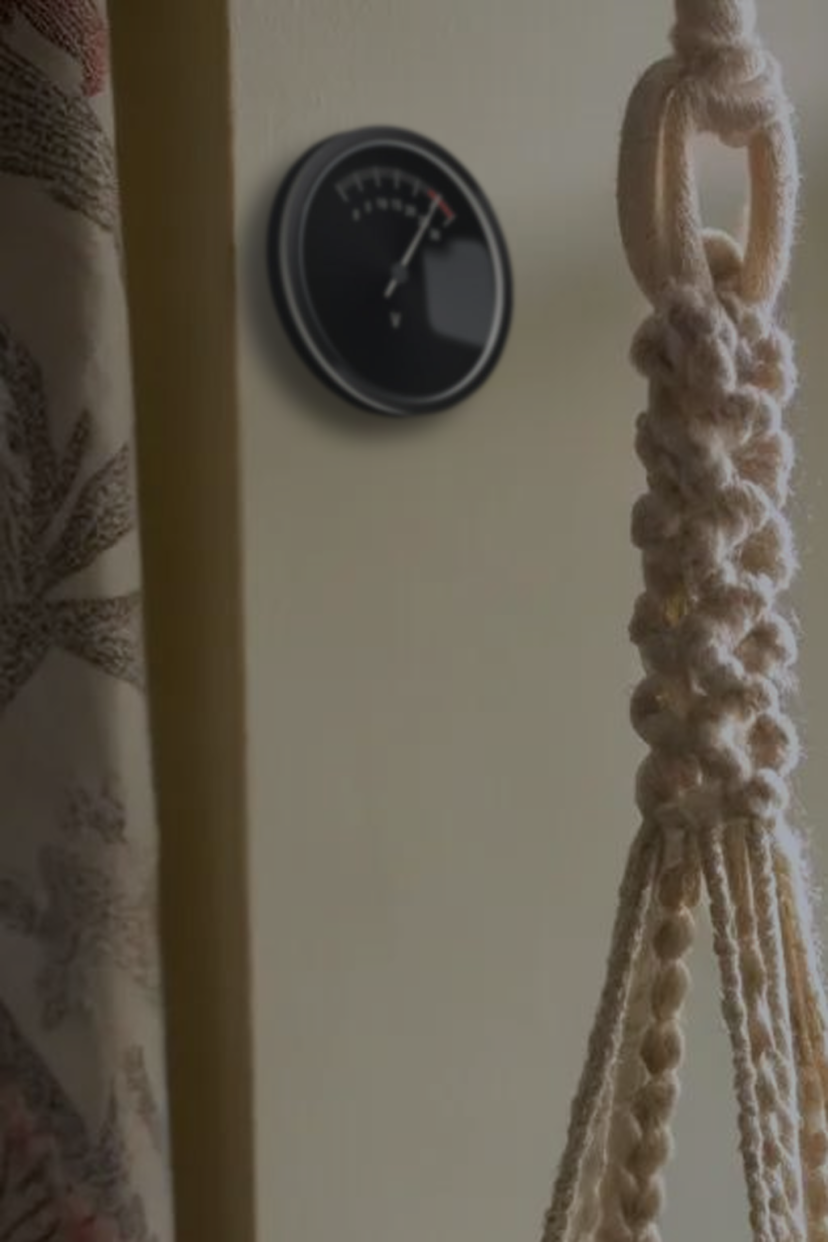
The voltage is 25V
